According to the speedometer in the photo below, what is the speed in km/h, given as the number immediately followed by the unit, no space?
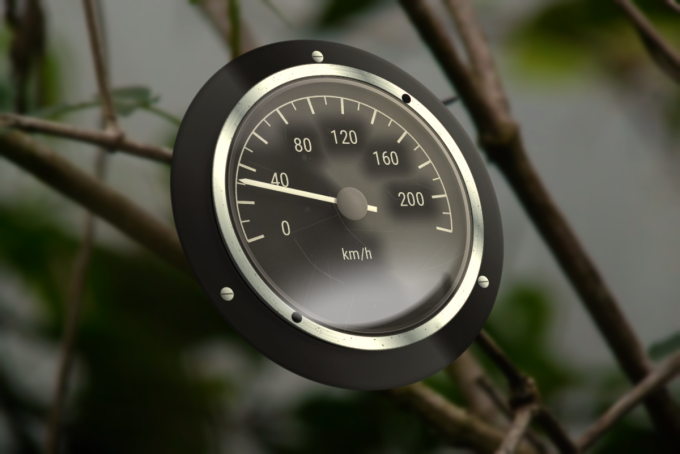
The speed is 30km/h
